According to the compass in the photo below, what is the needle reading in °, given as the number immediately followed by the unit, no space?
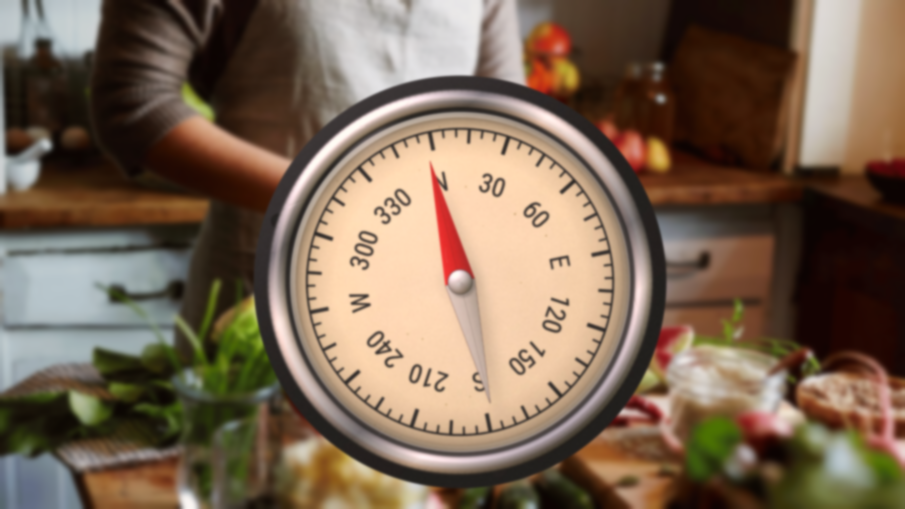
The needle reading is 357.5°
